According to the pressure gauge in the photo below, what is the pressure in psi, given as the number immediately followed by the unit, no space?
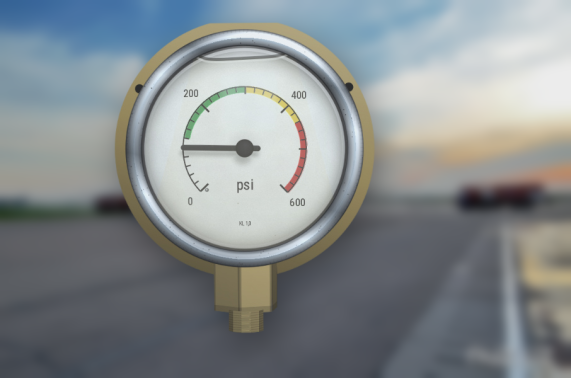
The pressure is 100psi
